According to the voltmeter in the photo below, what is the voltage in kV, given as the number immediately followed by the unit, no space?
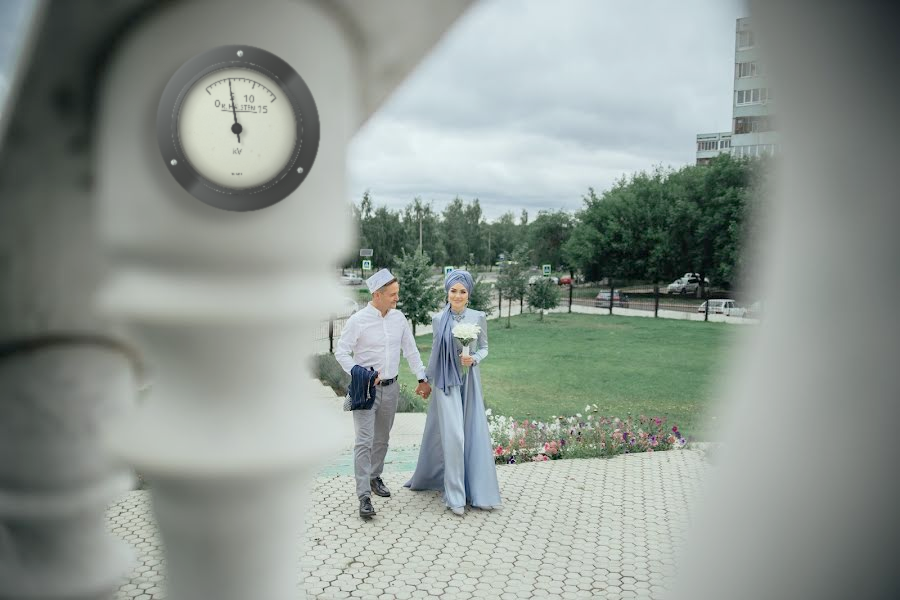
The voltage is 5kV
